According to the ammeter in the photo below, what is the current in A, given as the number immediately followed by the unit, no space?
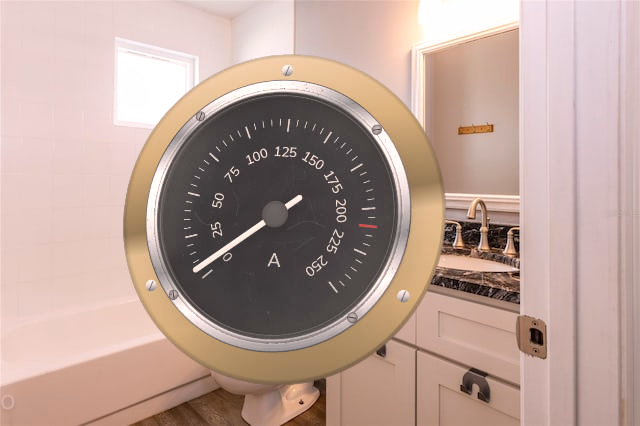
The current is 5A
